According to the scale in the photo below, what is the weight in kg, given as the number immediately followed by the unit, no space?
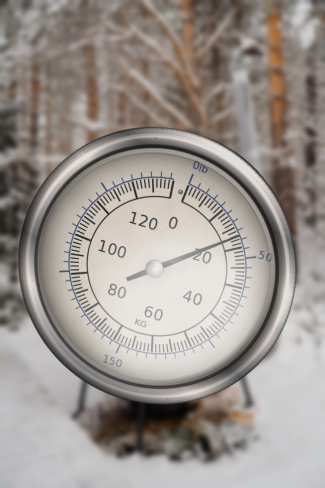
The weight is 17kg
